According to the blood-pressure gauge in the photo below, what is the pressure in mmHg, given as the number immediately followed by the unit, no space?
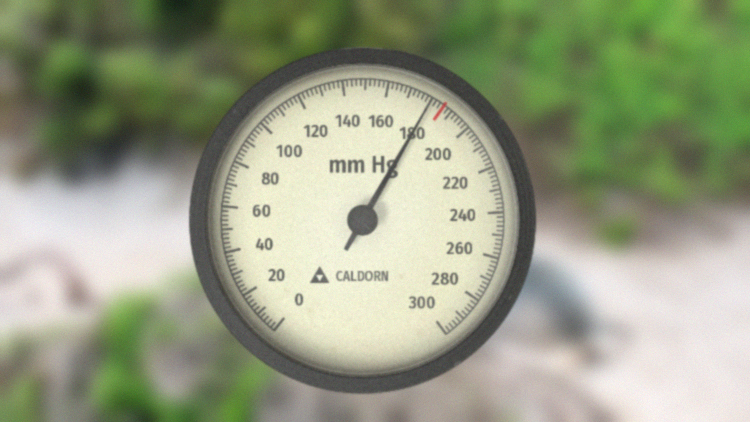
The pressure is 180mmHg
